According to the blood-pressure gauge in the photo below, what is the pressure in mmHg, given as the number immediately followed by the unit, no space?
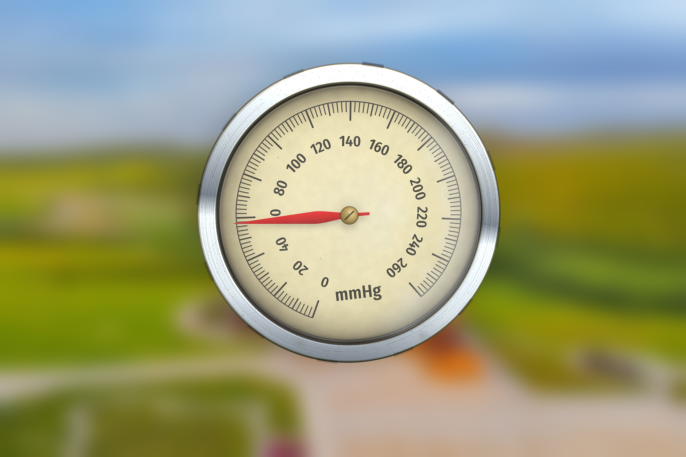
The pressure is 58mmHg
